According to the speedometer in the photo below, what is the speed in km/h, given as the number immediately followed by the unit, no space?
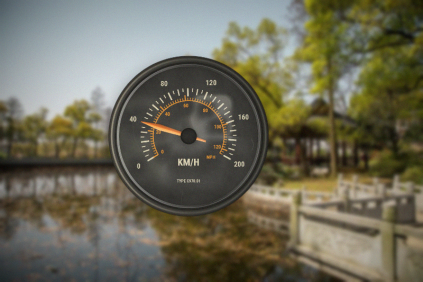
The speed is 40km/h
